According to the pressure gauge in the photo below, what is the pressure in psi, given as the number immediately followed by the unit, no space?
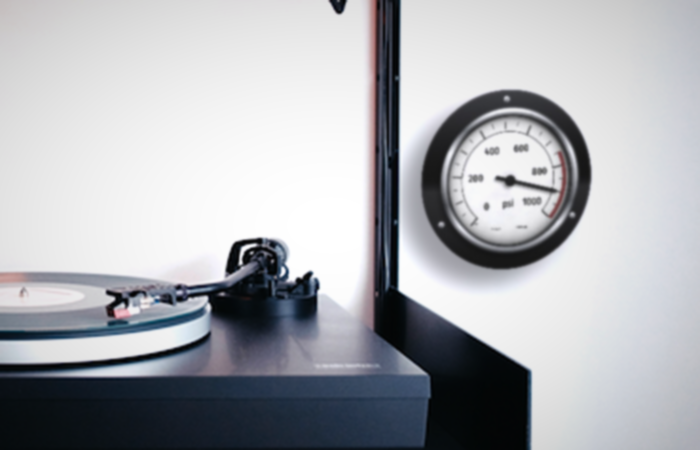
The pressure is 900psi
